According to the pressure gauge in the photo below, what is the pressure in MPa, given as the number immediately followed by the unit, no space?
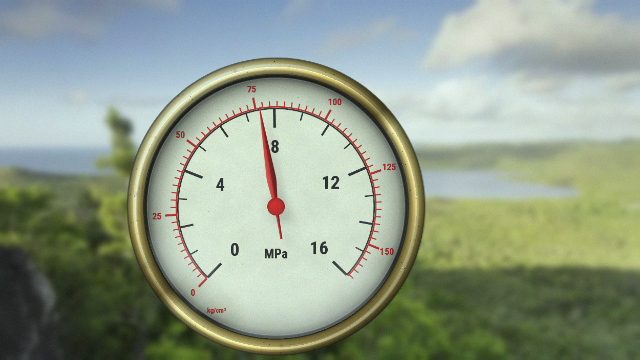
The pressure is 7.5MPa
